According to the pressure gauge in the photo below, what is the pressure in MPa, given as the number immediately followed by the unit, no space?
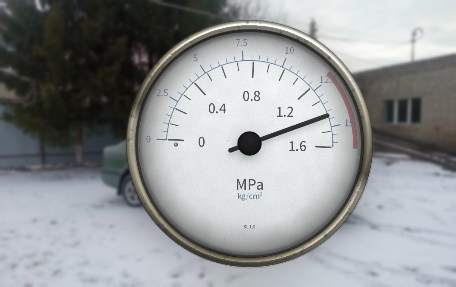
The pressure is 1.4MPa
